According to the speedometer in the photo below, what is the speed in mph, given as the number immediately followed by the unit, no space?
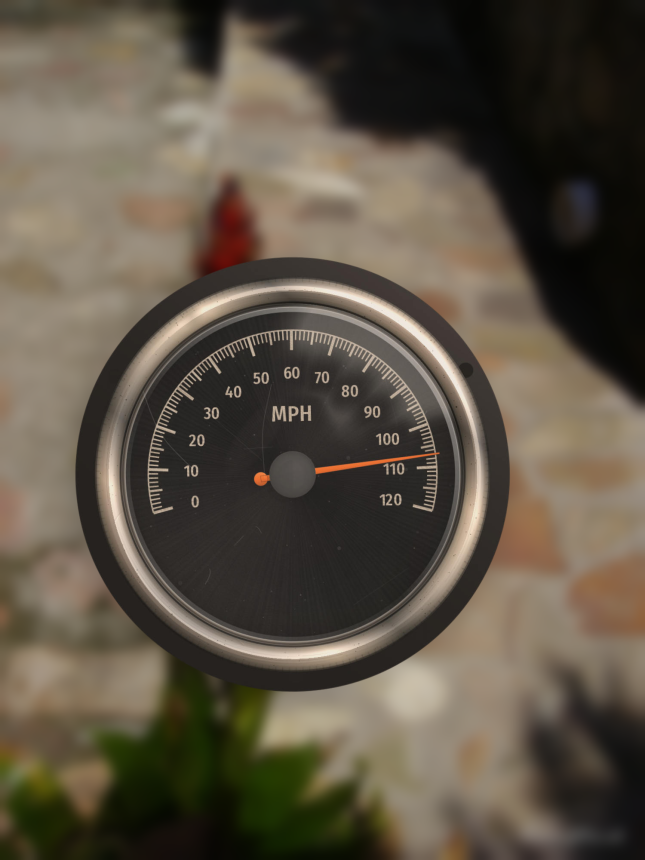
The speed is 107mph
